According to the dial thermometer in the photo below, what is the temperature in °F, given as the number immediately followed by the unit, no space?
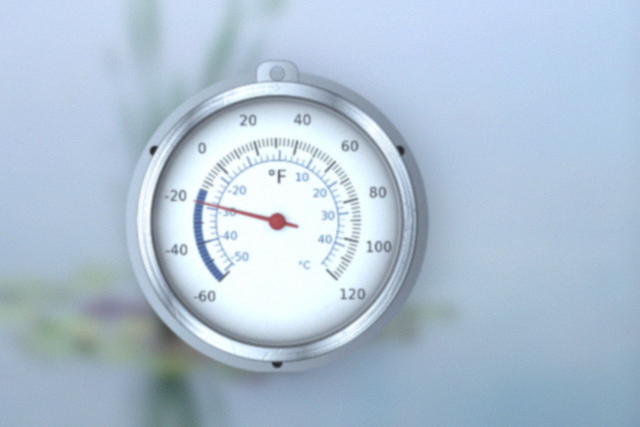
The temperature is -20°F
